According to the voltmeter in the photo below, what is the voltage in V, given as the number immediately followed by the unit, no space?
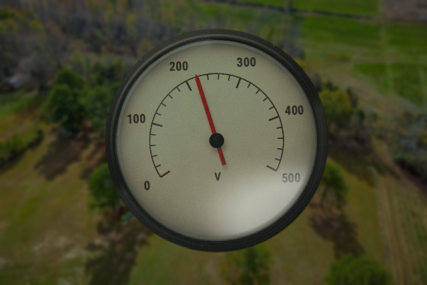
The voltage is 220V
